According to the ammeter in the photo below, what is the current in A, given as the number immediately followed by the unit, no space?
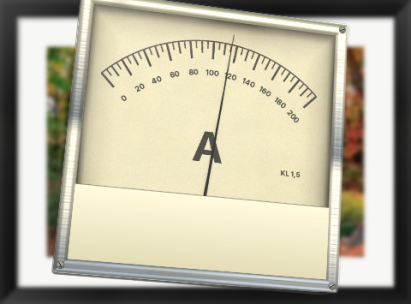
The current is 115A
